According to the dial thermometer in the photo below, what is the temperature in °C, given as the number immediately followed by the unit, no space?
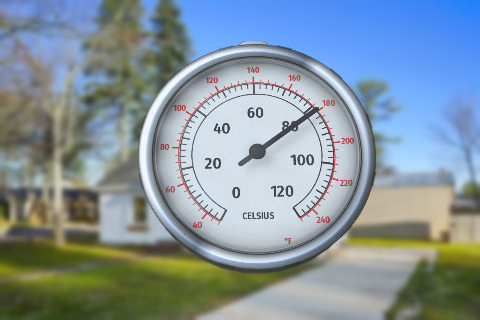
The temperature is 82°C
